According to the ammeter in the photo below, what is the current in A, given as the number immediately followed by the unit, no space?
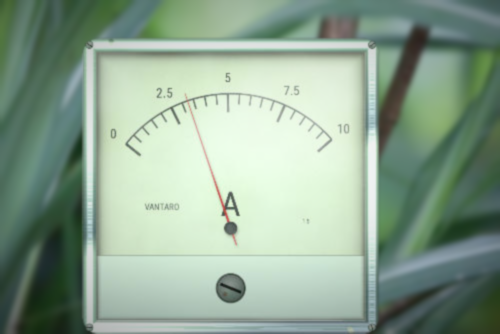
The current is 3.25A
